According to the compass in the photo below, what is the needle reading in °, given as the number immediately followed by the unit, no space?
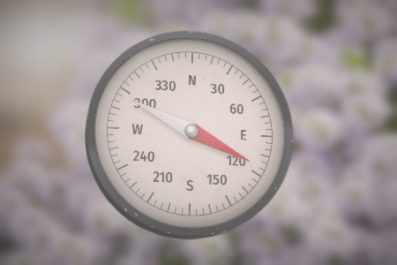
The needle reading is 115°
